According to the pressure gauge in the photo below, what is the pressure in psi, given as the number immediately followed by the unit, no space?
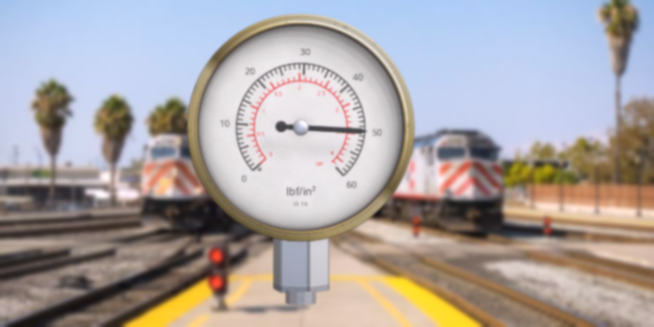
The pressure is 50psi
